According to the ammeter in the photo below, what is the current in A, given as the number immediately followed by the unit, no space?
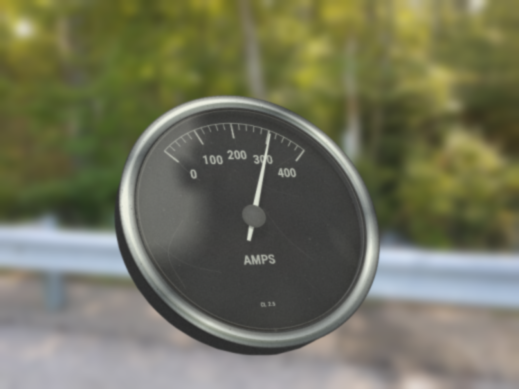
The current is 300A
